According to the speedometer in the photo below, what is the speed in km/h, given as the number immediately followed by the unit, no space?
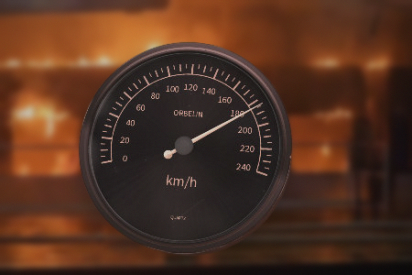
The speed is 185km/h
